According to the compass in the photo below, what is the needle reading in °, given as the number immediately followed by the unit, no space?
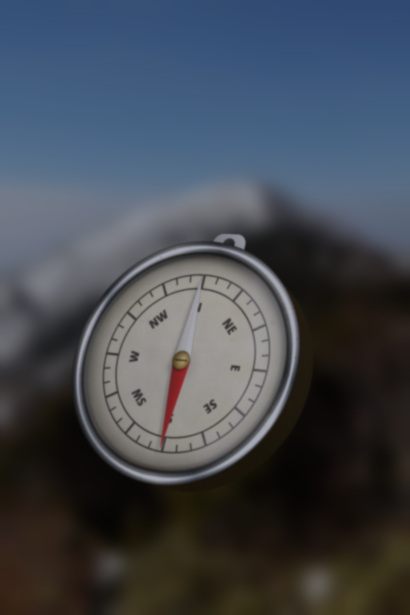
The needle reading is 180°
